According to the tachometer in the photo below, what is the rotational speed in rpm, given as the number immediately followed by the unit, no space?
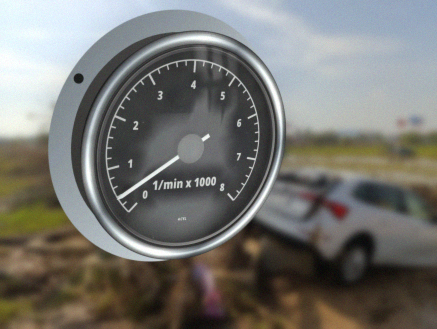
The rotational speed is 400rpm
